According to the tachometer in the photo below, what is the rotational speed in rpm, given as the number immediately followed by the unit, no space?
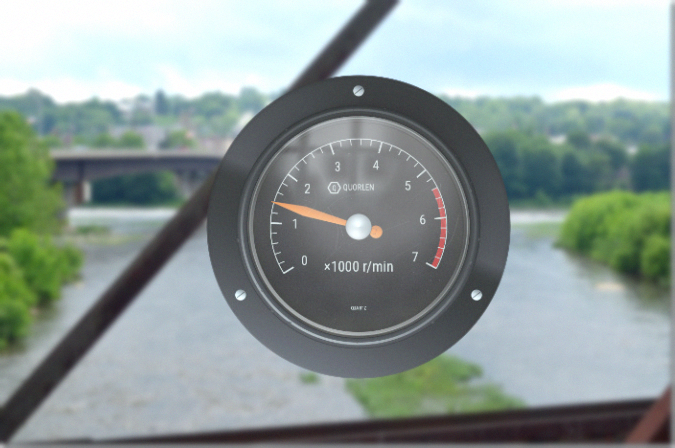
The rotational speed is 1400rpm
